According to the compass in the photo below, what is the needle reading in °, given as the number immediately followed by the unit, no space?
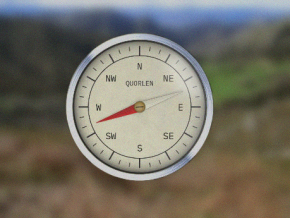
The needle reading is 250°
